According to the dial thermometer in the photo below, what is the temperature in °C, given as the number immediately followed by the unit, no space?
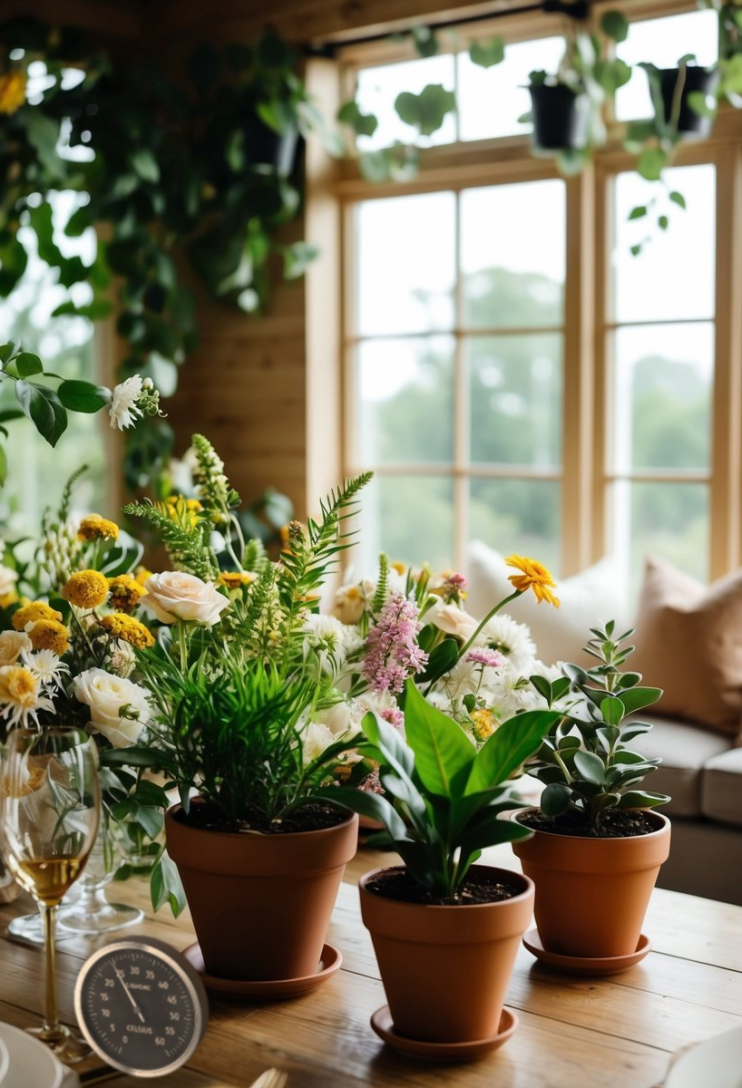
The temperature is 25°C
